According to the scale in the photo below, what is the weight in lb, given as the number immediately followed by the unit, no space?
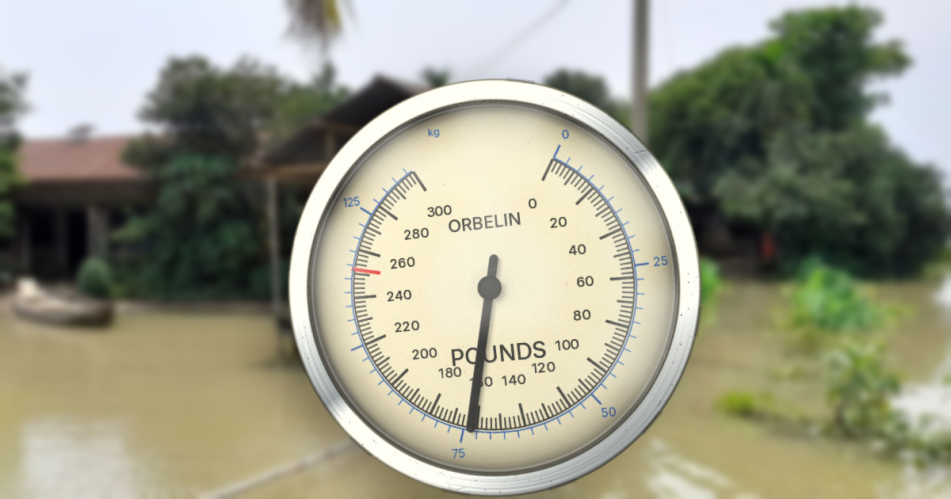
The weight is 162lb
